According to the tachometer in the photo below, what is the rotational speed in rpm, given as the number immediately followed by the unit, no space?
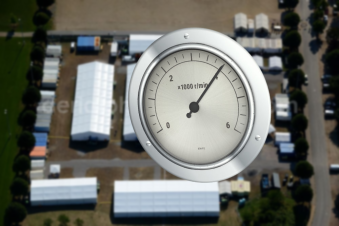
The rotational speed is 4000rpm
